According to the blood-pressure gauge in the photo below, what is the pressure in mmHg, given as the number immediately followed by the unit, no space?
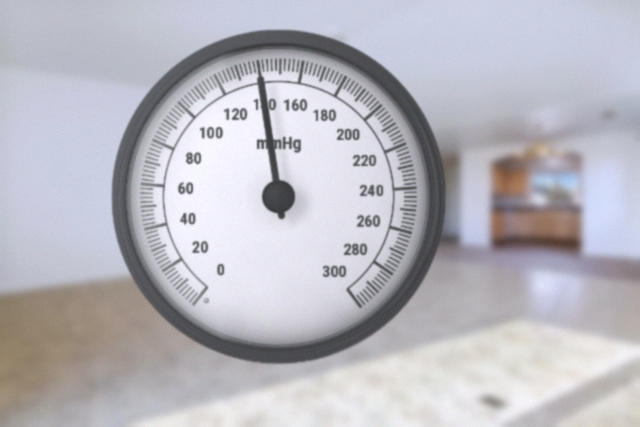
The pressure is 140mmHg
